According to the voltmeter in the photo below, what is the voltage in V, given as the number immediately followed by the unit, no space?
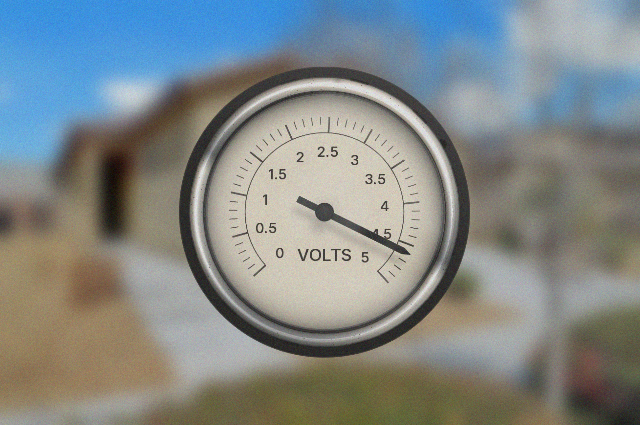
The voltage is 4.6V
